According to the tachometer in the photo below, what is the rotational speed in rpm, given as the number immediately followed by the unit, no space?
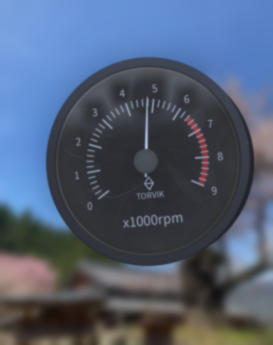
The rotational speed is 4800rpm
